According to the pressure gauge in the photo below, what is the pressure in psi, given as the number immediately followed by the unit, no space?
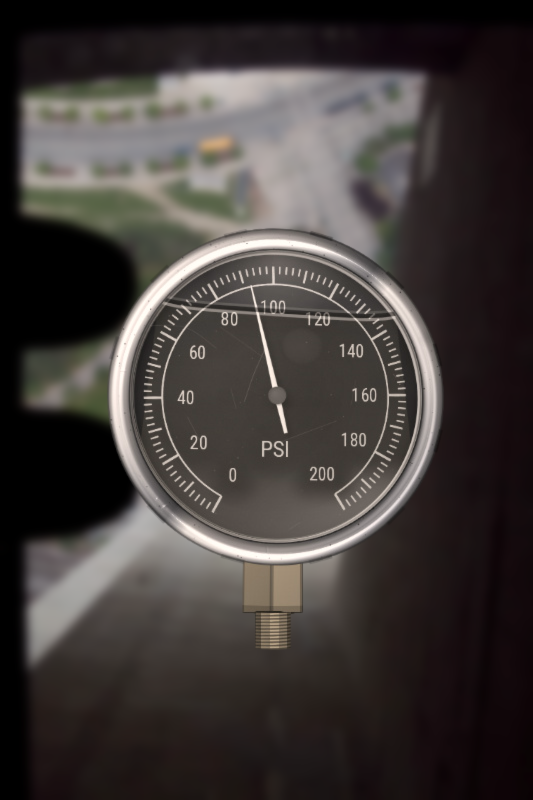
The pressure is 92psi
